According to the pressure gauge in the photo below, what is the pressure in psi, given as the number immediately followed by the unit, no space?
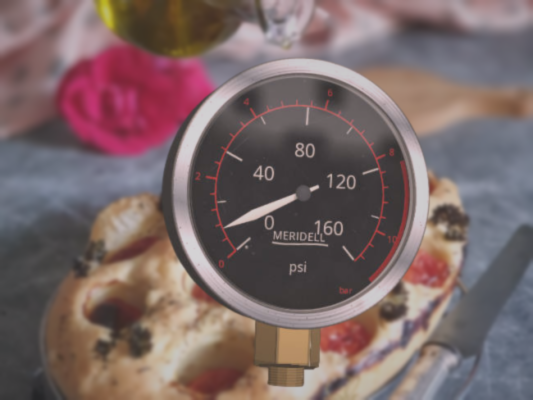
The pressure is 10psi
